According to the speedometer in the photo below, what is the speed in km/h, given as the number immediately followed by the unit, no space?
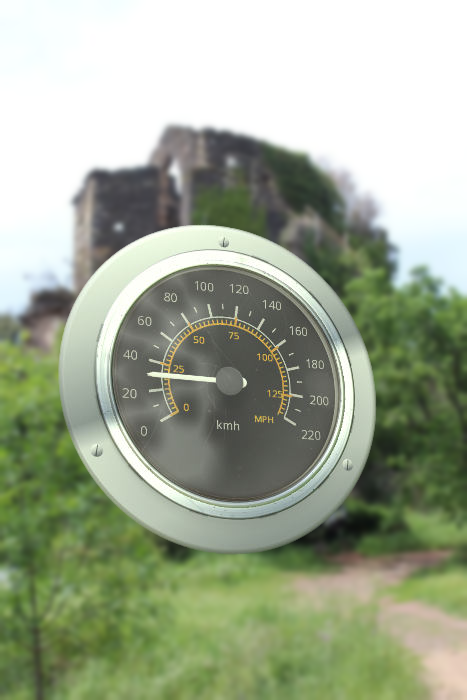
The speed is 30km/h
